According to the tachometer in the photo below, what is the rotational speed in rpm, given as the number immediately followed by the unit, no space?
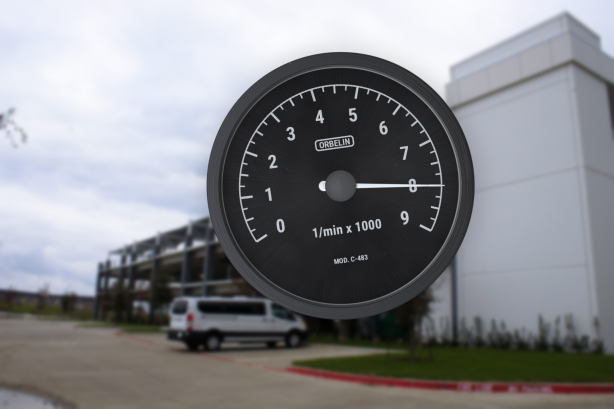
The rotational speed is 8000rpm
